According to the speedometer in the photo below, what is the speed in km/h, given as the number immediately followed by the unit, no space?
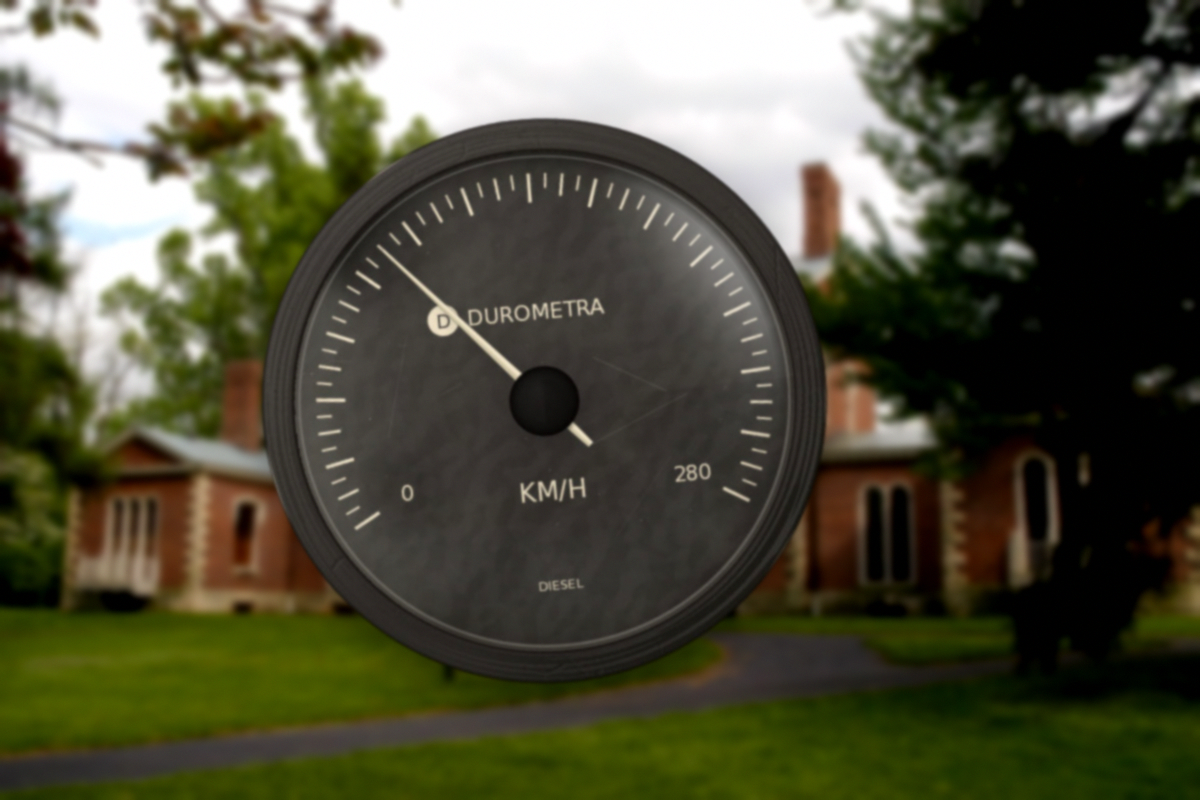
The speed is 90km/h
